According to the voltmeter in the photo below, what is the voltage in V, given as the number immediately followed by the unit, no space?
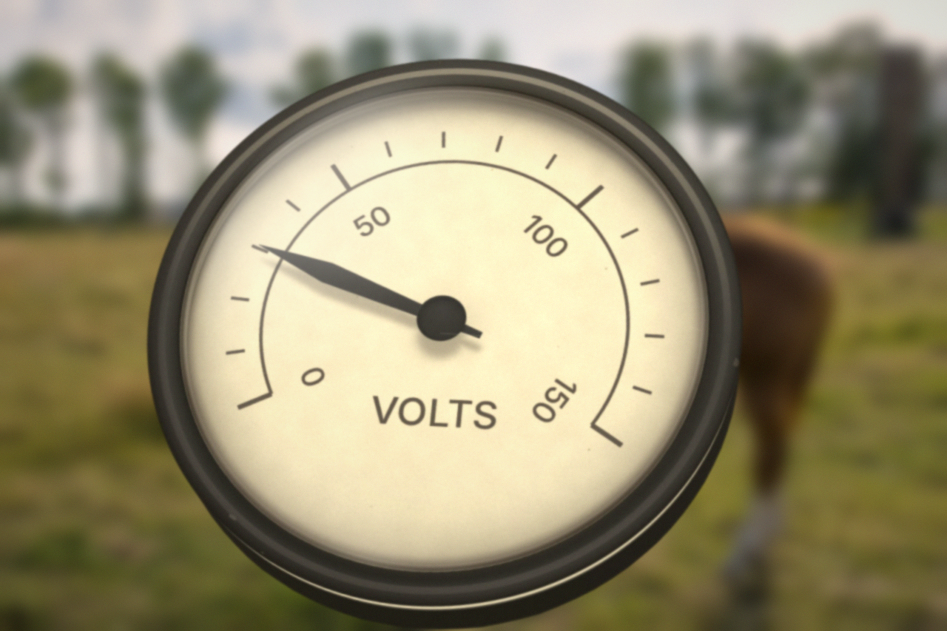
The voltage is 30V
